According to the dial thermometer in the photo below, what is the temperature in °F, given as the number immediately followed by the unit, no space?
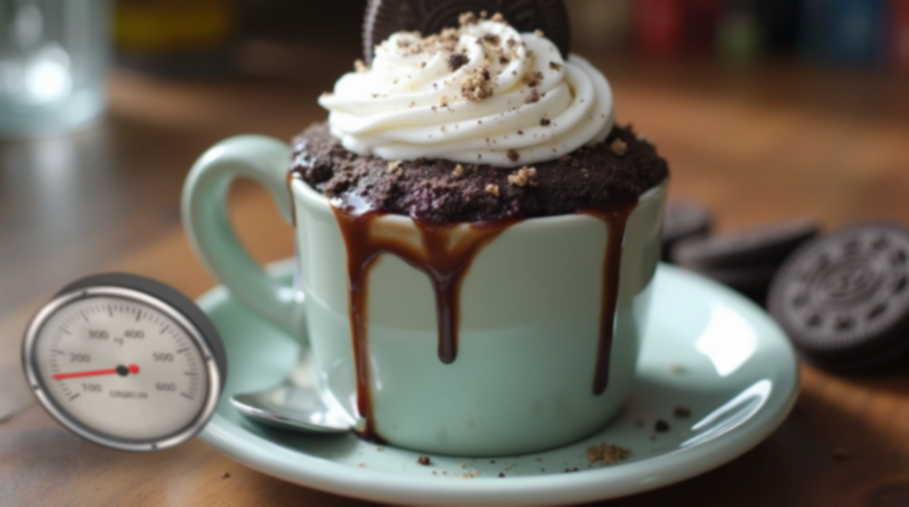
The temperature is 150°F
